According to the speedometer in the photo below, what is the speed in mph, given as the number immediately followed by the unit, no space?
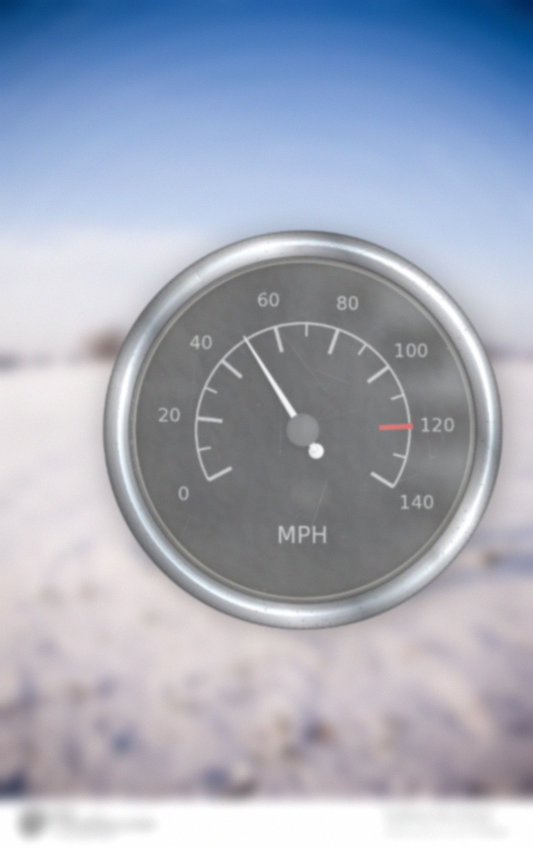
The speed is 50mph
